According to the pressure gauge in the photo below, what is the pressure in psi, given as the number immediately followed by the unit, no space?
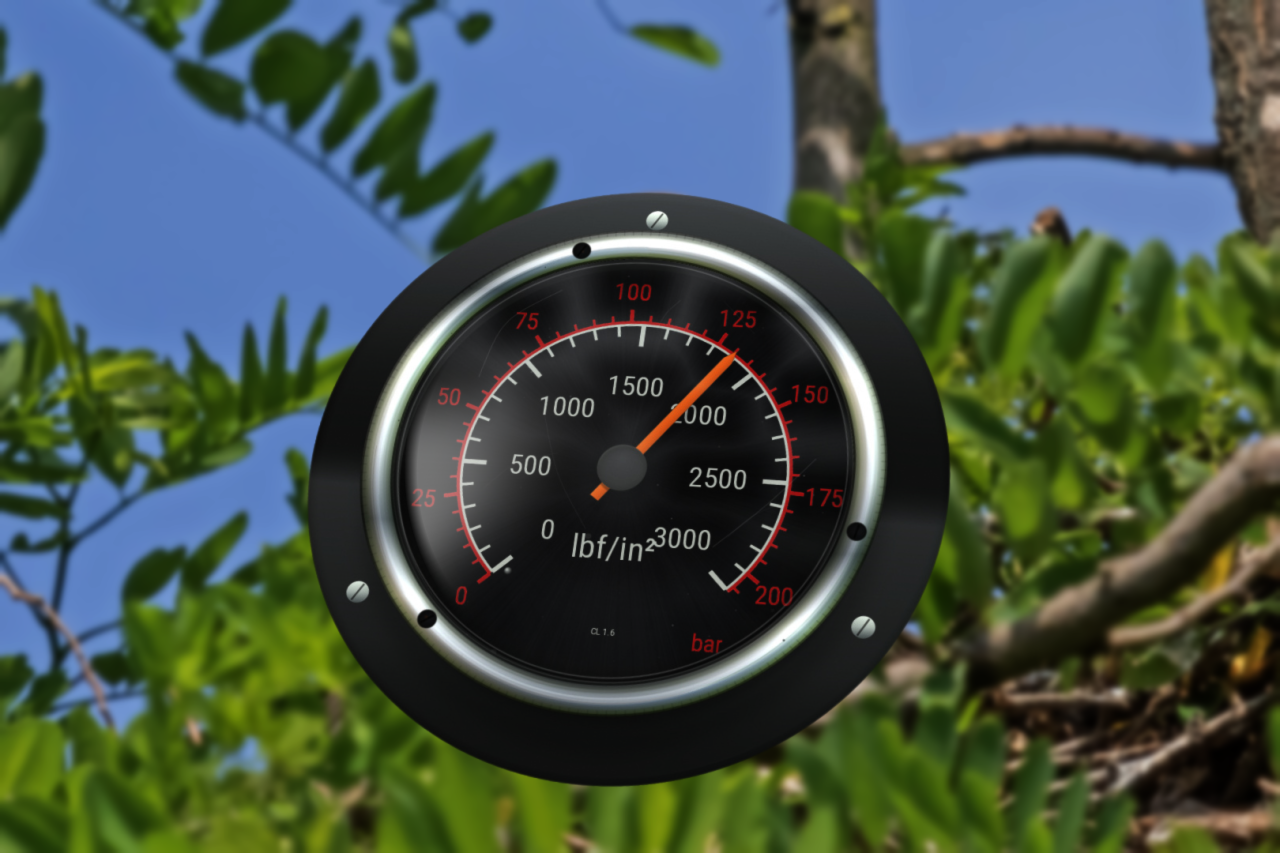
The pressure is 1900psi
